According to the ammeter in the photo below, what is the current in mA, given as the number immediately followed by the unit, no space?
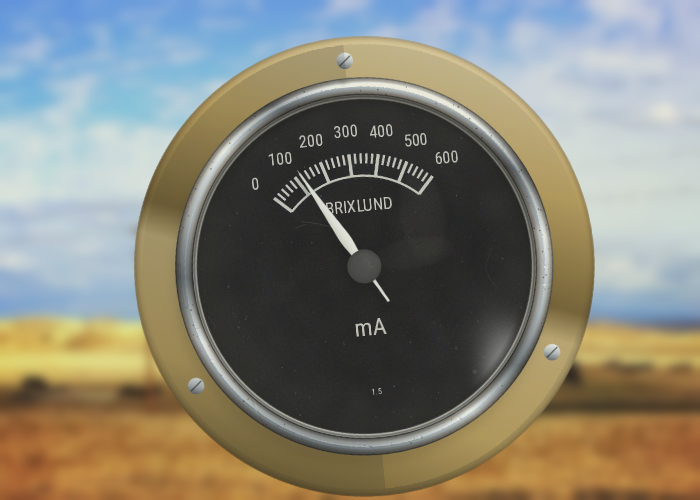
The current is 120mA
